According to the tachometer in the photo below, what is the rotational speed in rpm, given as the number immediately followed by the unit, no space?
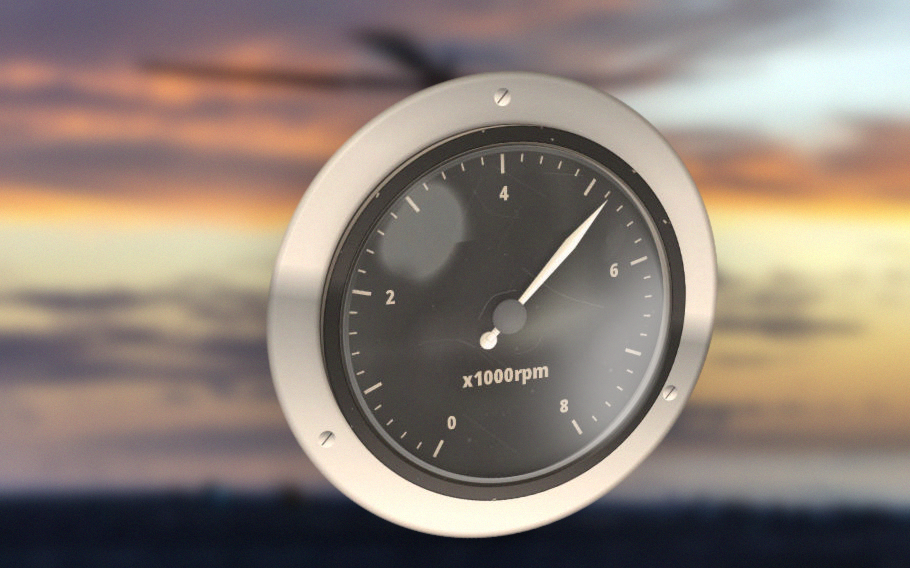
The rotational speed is 5200rpm
